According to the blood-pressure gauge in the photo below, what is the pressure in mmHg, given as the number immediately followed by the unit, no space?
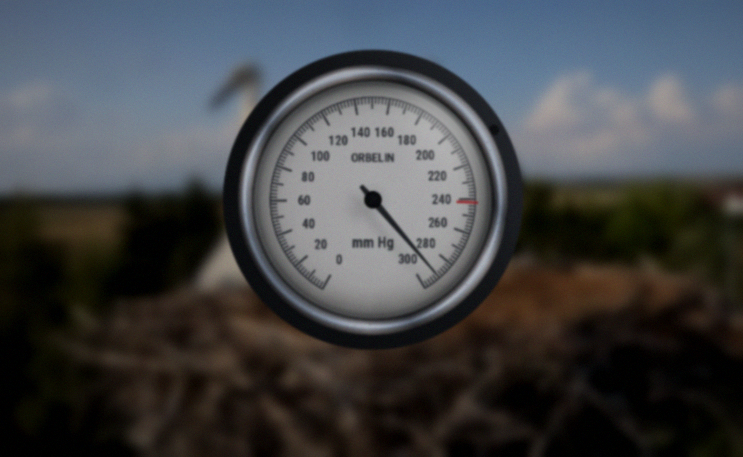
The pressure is 290mmHg
